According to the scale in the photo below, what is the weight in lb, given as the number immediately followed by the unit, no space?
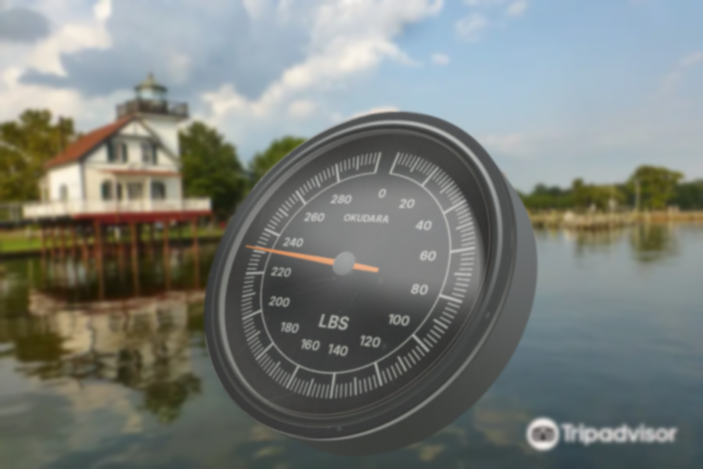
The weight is 230lb
